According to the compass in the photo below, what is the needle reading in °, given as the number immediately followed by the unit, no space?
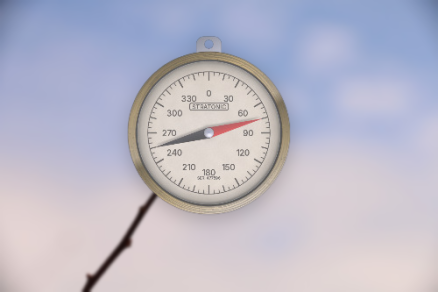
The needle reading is 75°
